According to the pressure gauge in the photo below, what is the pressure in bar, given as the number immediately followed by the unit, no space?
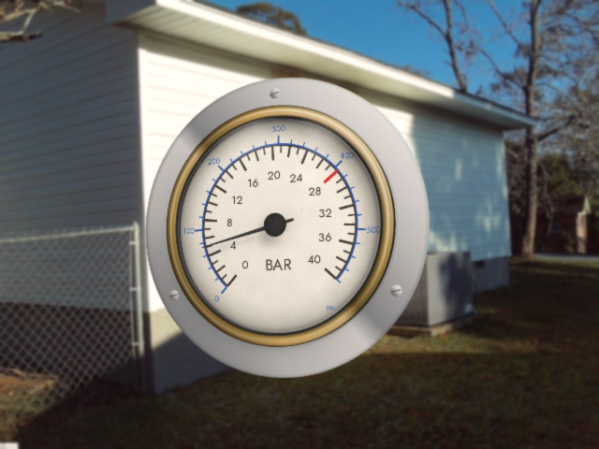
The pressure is 5bar
